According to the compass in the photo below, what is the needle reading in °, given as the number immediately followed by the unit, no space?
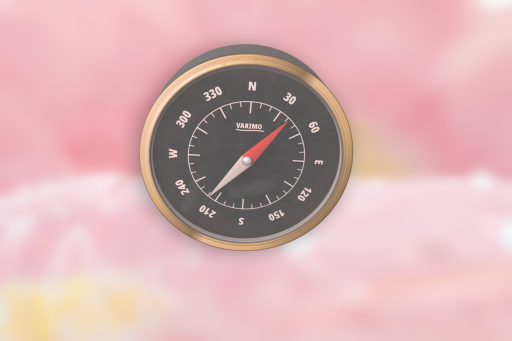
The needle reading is 40°
